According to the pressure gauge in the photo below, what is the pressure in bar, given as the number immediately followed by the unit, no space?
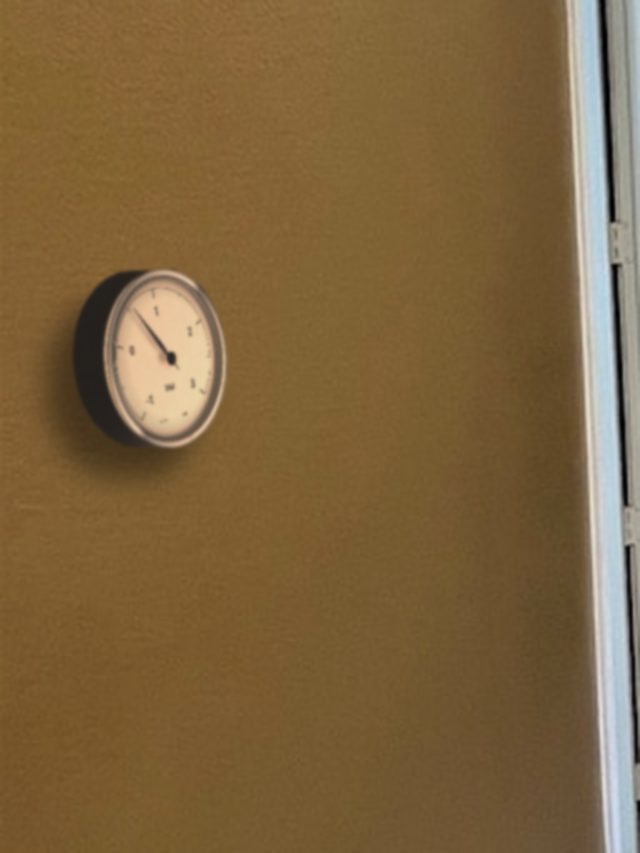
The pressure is 0.5bar
